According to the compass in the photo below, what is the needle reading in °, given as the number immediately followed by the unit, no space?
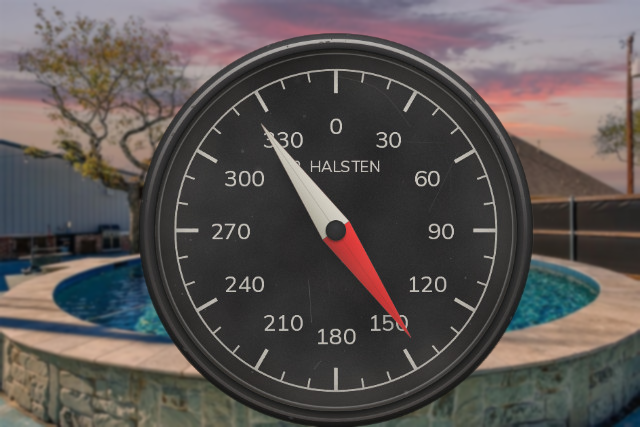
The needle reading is 145°
